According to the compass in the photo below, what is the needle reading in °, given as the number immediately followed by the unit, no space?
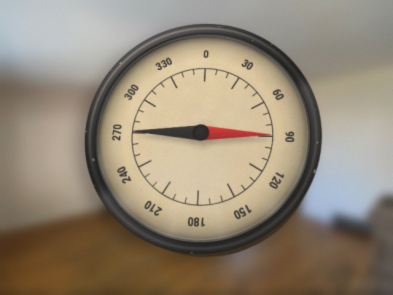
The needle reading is 90°
